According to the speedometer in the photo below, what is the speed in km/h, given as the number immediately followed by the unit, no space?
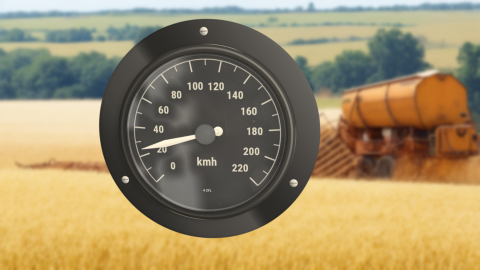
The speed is 25km/h
